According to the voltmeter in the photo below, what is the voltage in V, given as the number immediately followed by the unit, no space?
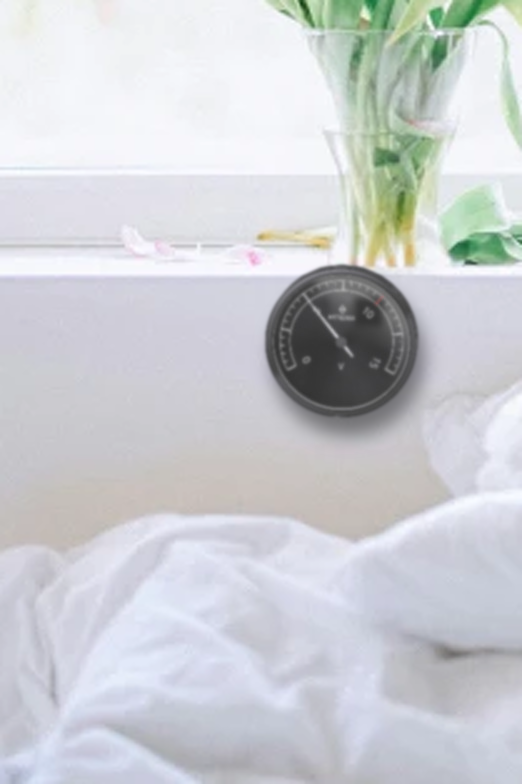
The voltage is 5V
